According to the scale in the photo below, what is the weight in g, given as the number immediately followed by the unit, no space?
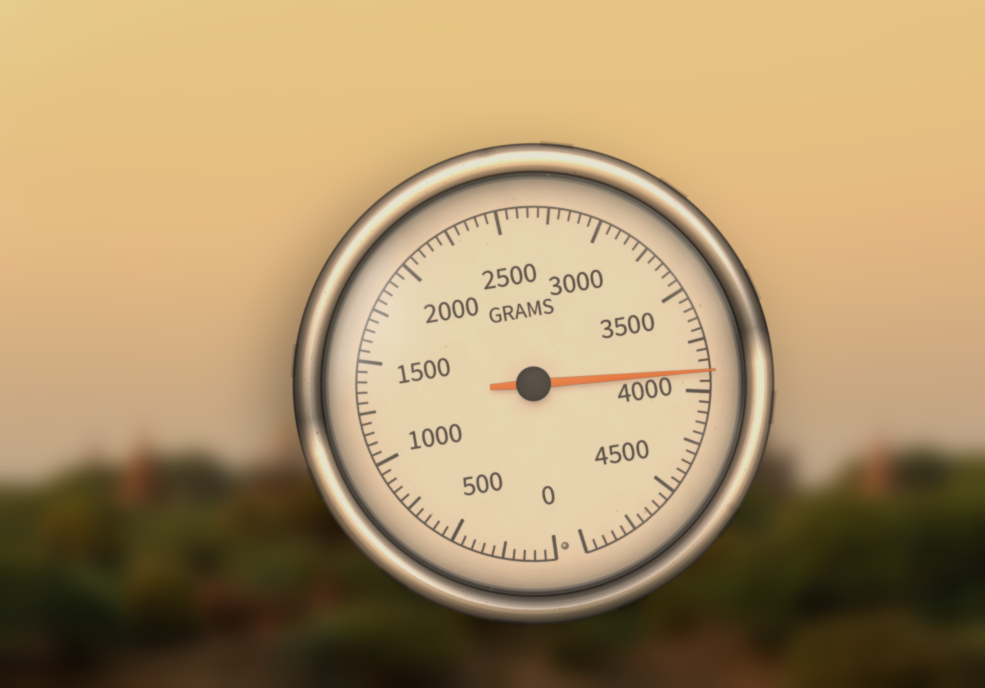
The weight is 3900g
